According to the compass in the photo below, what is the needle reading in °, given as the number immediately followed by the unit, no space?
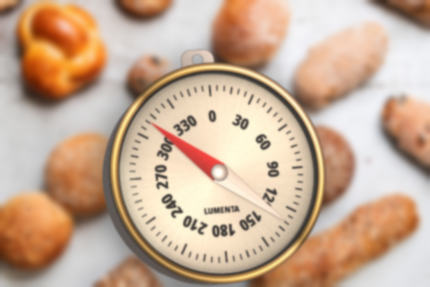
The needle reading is 310°
